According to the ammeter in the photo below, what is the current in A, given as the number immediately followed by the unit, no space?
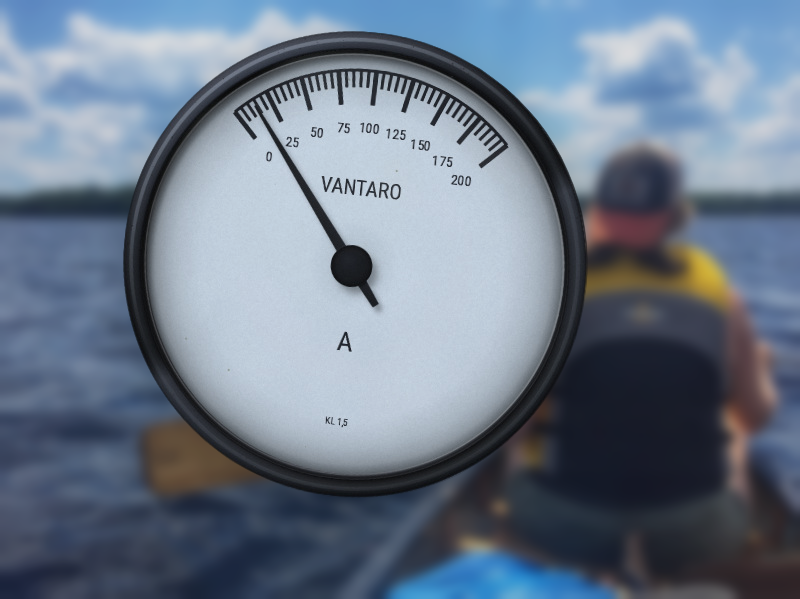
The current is 15A
